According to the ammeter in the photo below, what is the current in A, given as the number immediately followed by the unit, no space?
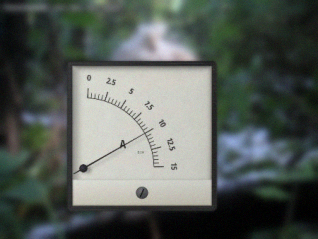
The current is 10A
